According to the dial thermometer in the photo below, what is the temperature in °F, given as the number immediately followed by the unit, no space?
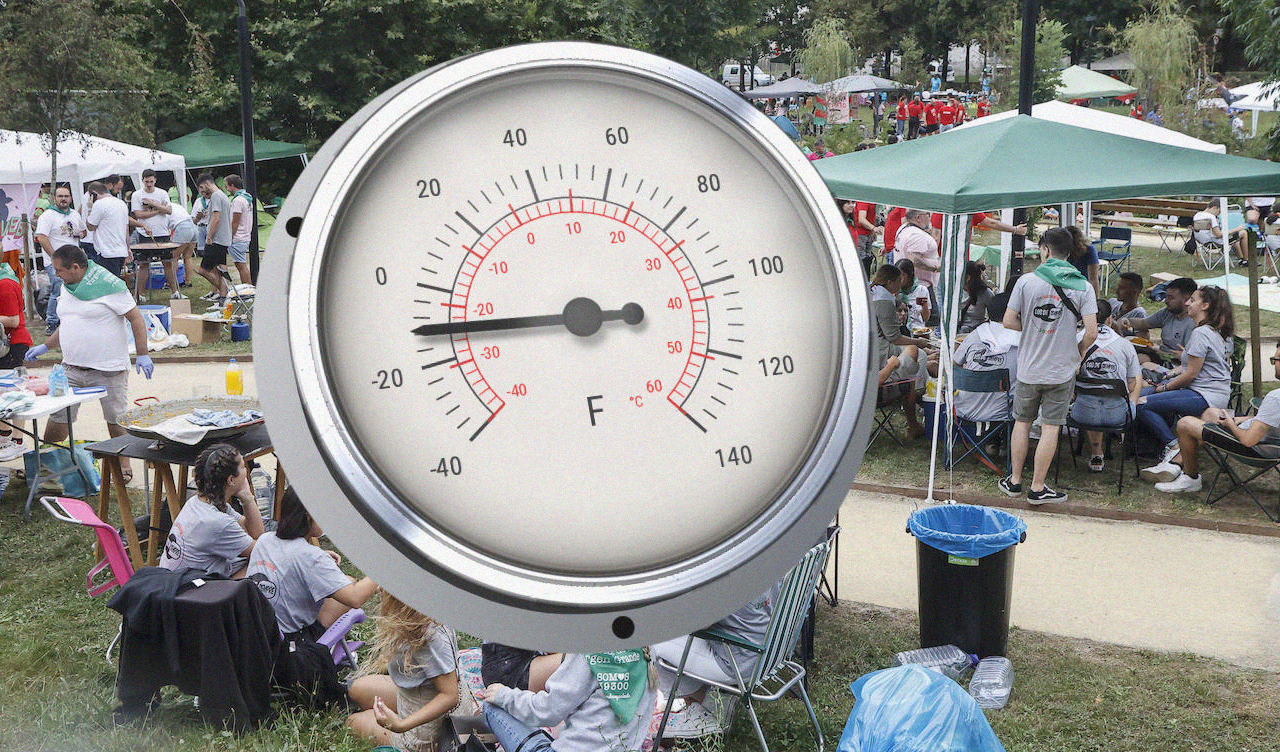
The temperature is -12°F
